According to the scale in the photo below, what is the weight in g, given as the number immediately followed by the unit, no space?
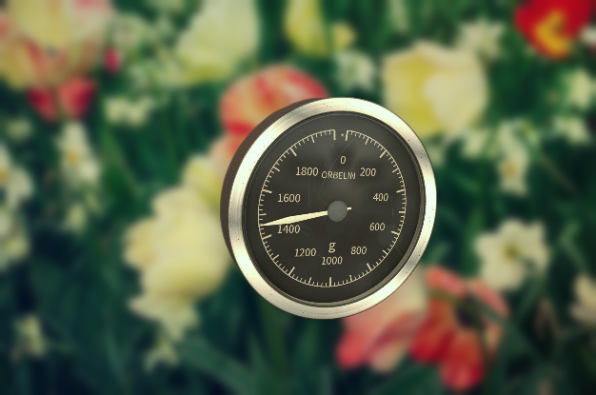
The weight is 1460g
